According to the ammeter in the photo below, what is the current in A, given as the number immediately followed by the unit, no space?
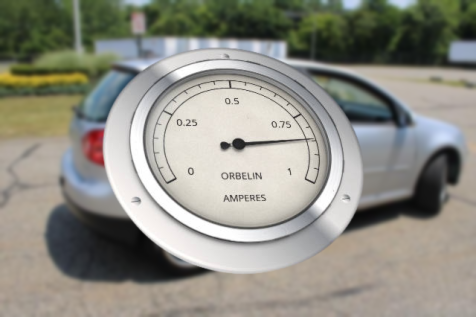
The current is 0.85A
